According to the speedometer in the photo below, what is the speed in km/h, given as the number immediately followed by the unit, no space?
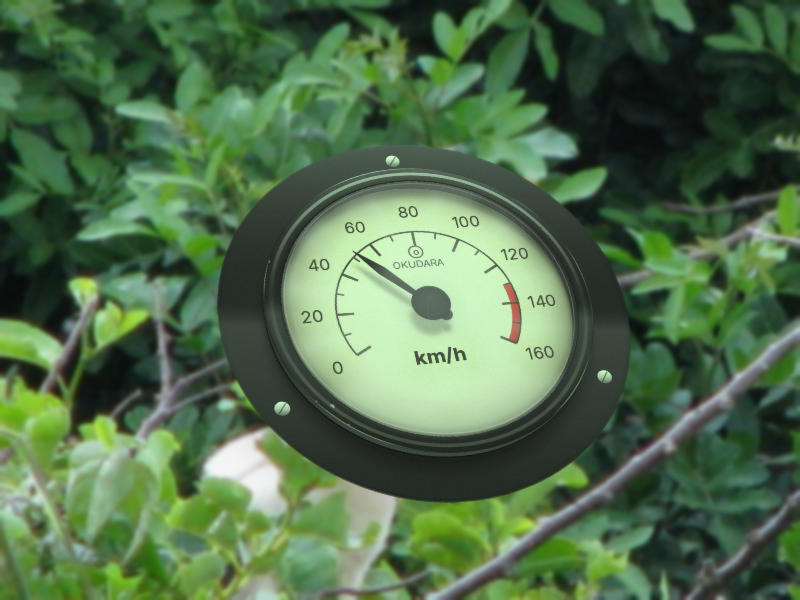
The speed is 50km/h
